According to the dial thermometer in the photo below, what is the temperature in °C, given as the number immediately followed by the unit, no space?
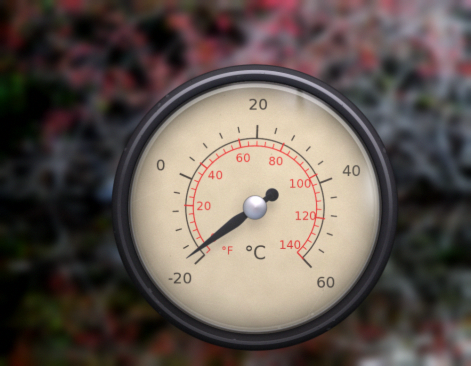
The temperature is -18°C
